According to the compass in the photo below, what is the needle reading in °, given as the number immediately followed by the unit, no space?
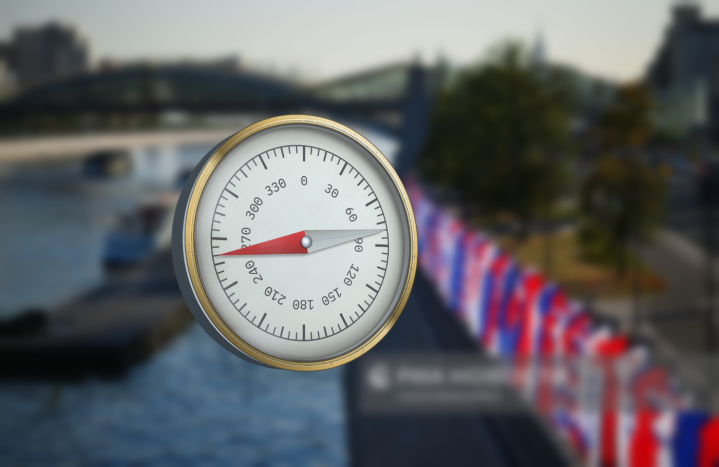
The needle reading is 260°
